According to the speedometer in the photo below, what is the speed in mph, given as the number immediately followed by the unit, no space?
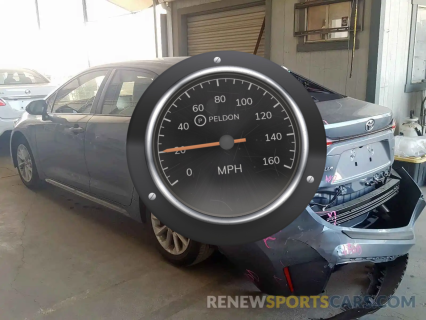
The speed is 20mph
